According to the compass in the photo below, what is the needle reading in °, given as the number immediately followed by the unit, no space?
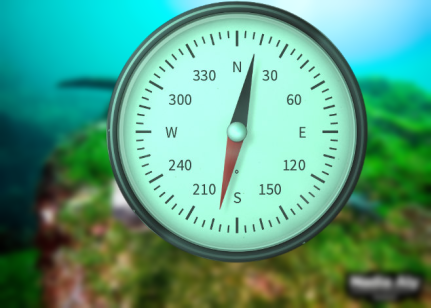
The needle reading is 192.5°
